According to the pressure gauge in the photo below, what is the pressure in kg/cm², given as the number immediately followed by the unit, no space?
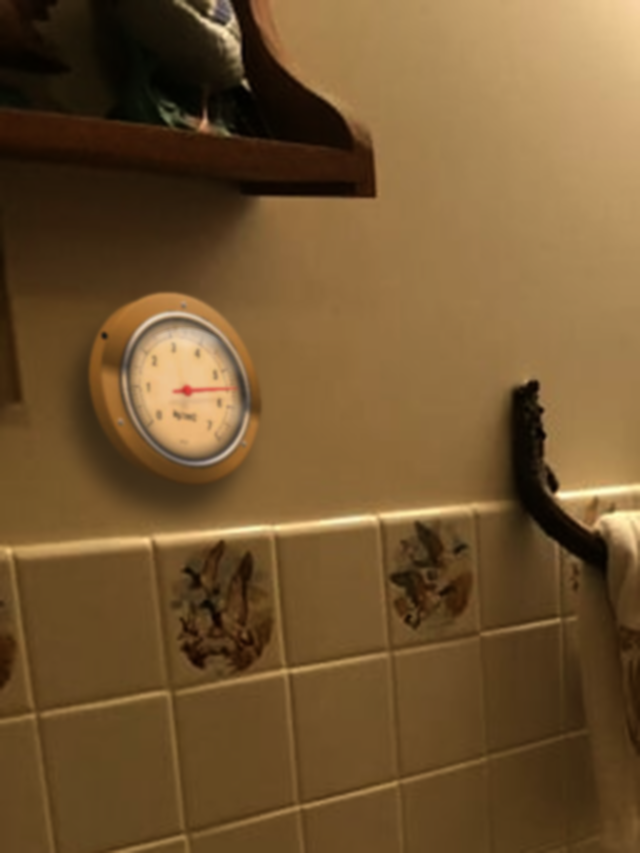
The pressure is 5.5kg/cm²
